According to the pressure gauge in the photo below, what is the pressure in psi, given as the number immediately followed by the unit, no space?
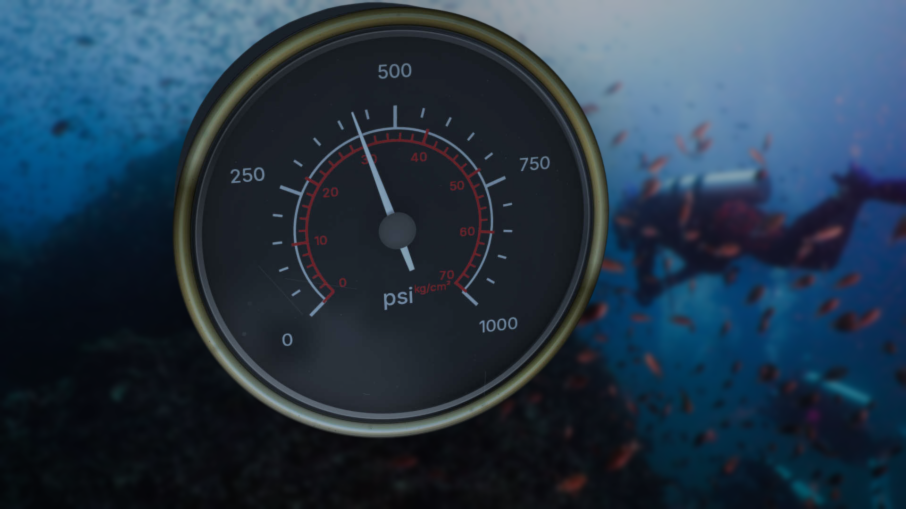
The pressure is 425psi
